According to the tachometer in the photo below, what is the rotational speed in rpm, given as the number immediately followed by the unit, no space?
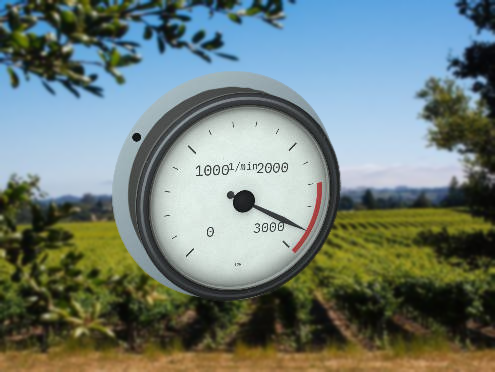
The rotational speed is 2800rpm
